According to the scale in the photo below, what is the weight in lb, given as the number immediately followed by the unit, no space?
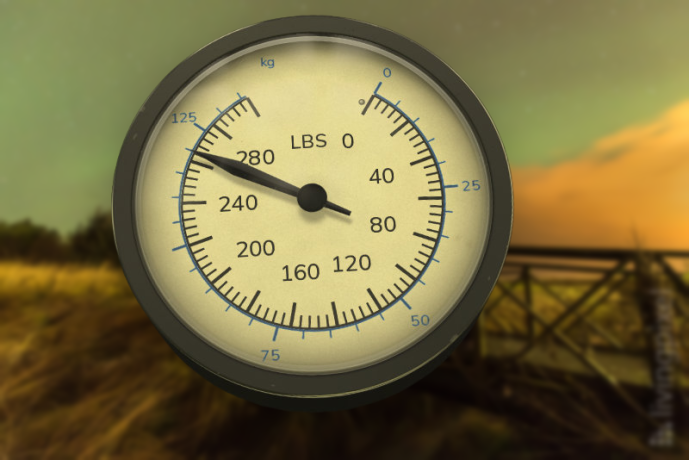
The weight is 264lb
